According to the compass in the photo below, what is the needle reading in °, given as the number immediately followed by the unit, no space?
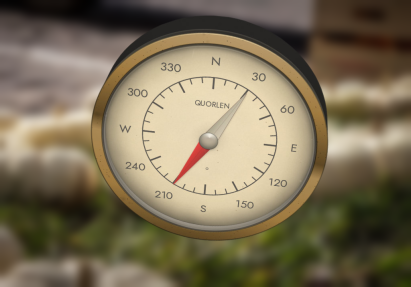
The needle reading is 210°
